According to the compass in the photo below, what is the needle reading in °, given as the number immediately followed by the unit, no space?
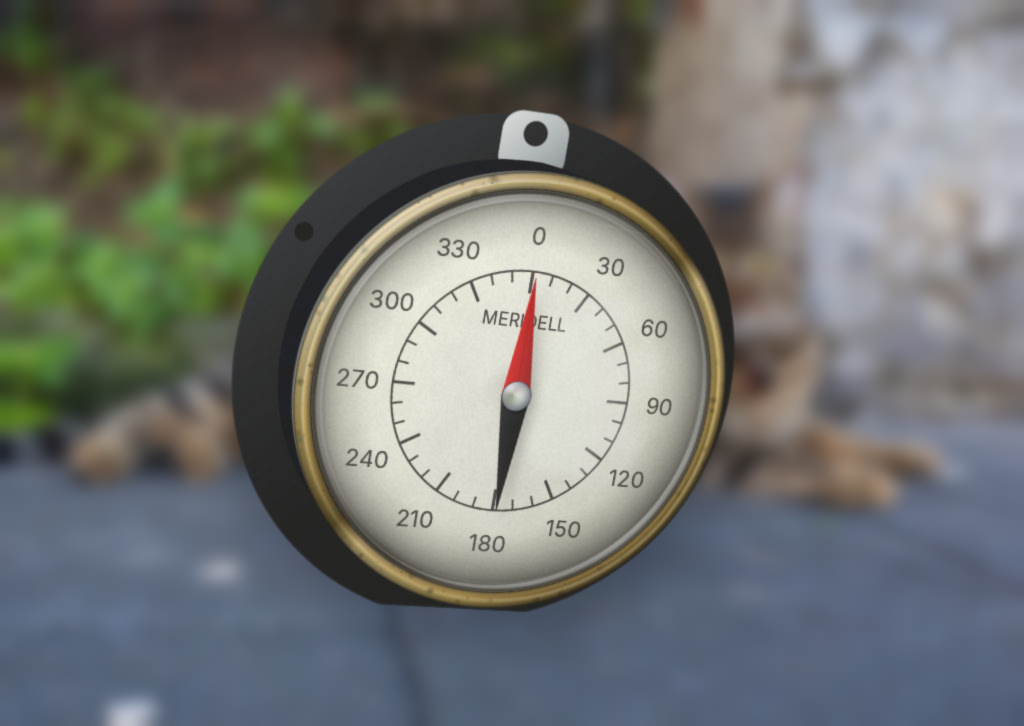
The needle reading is 0°
